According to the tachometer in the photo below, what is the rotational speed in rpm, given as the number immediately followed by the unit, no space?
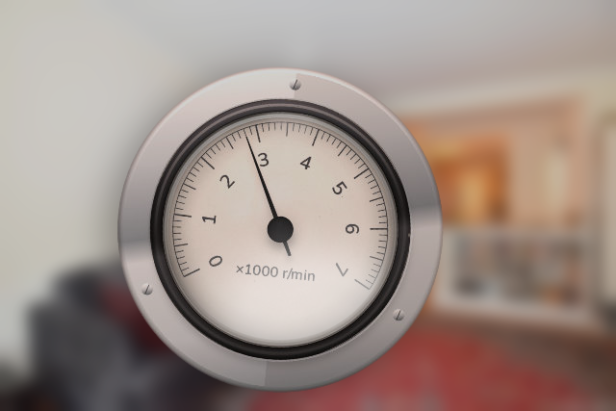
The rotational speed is 2800rpm
